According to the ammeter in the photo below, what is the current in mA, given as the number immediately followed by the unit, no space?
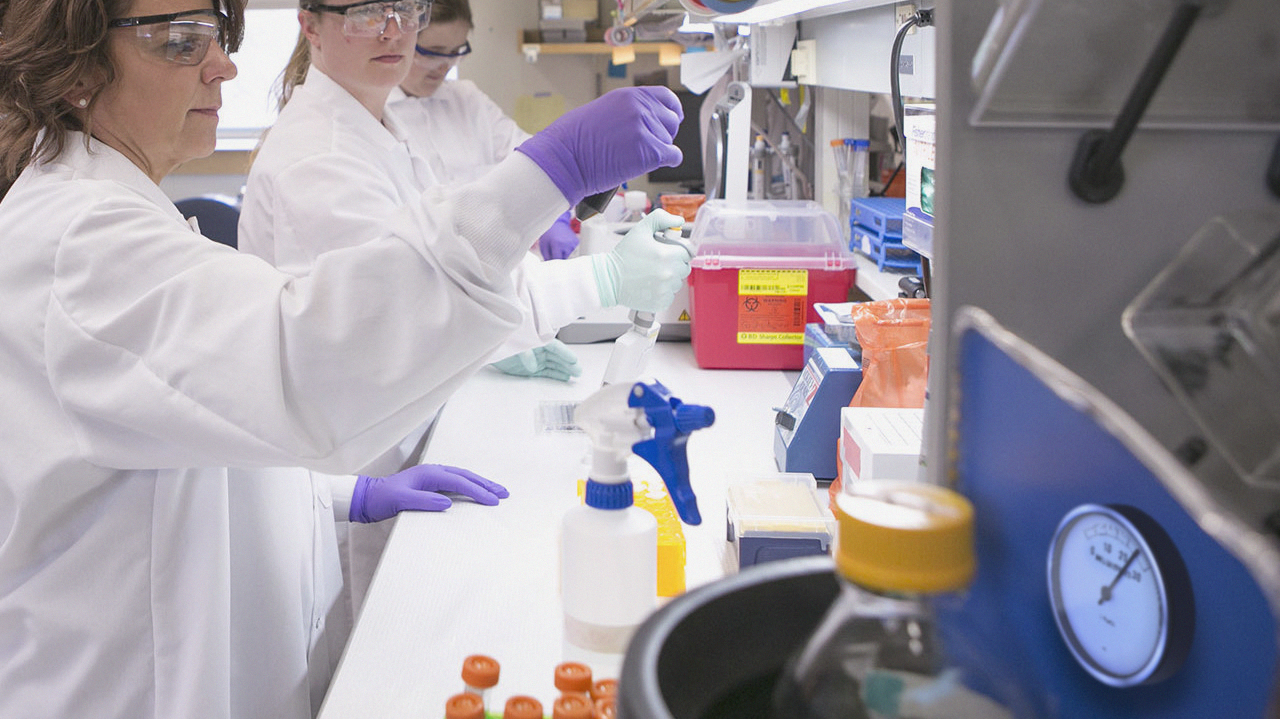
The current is 25mA
